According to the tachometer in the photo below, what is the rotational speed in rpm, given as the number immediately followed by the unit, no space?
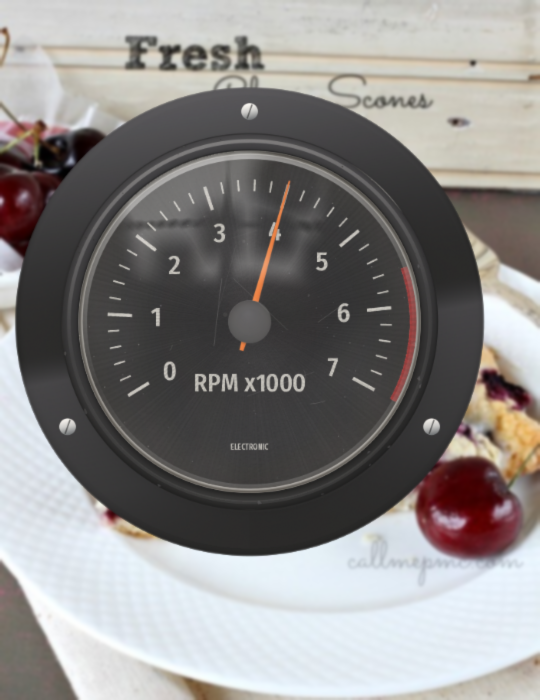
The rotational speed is 4000rpm
